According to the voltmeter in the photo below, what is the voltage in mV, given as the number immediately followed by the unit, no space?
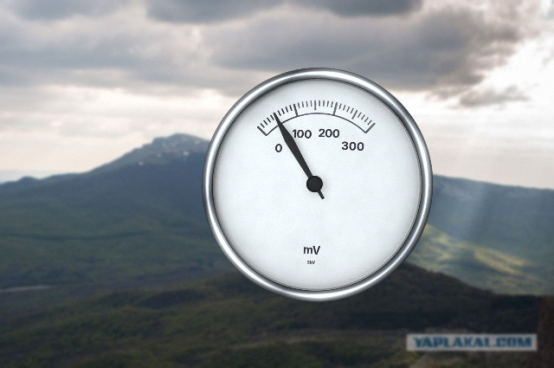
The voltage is 50mV
